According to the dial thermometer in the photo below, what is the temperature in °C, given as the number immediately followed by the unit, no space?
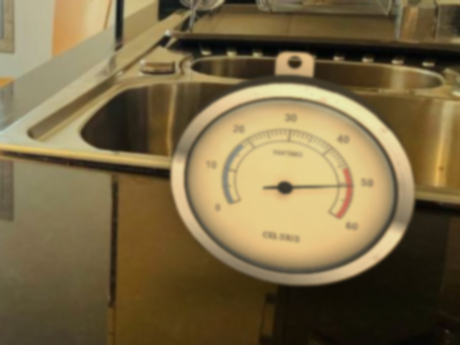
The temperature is 50°C
